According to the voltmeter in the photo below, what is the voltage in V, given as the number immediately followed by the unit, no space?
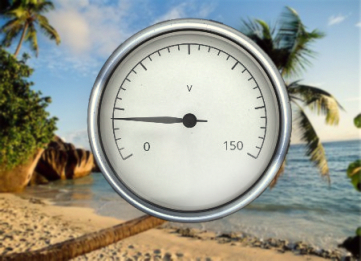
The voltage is 20V
